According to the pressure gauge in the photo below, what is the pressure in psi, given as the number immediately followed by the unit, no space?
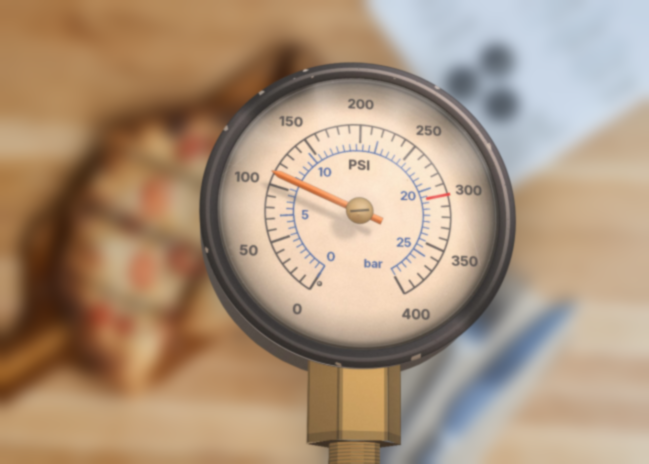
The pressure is 110psi
